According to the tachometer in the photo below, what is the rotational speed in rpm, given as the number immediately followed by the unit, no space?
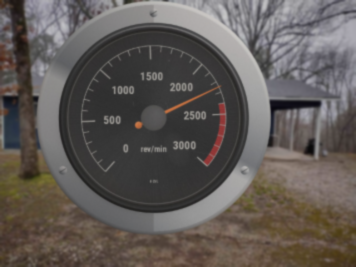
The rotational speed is 2250rpm
